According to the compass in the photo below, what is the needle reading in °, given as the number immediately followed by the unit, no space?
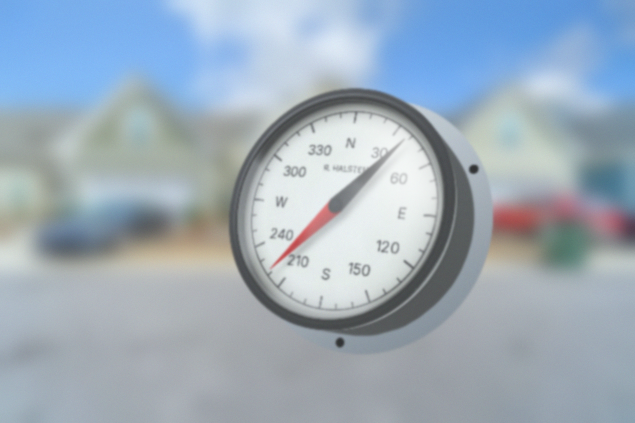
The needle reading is 220°
